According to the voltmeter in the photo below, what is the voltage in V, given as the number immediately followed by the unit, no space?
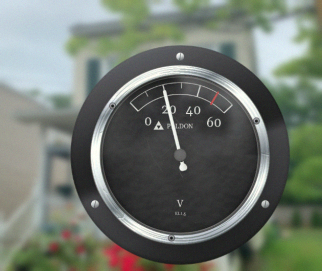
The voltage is 20V
